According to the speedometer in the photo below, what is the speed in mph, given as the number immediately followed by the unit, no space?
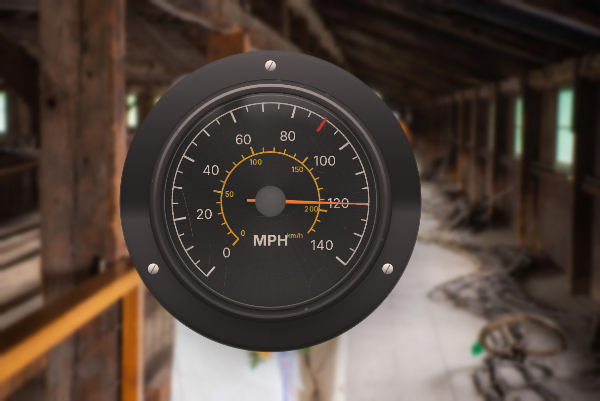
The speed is 120mph
